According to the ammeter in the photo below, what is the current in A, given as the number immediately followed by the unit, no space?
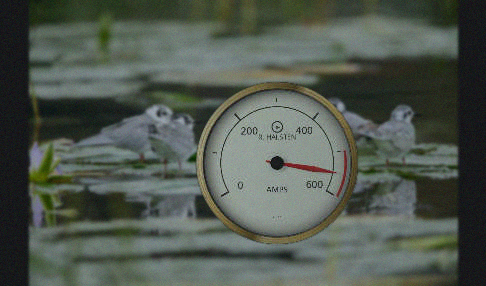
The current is 550A
